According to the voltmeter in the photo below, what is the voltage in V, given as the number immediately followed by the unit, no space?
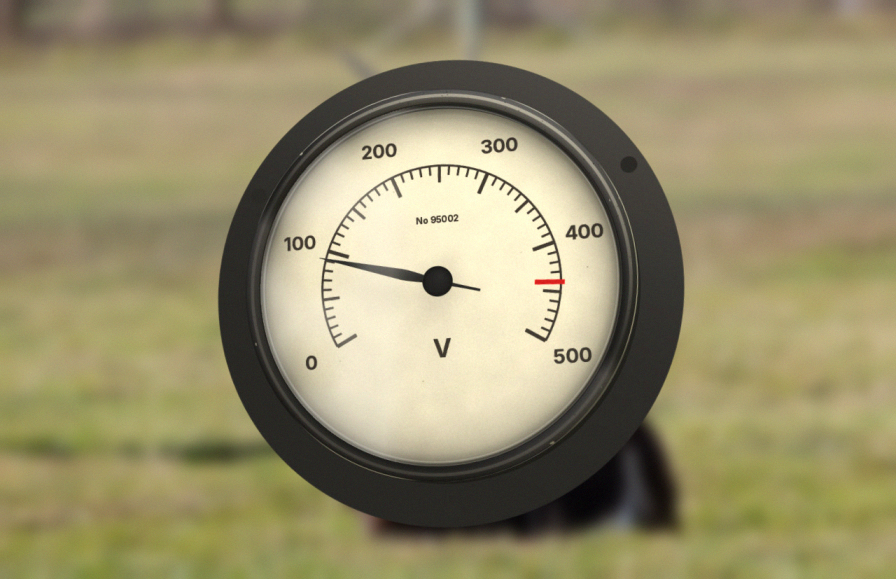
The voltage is 90V
